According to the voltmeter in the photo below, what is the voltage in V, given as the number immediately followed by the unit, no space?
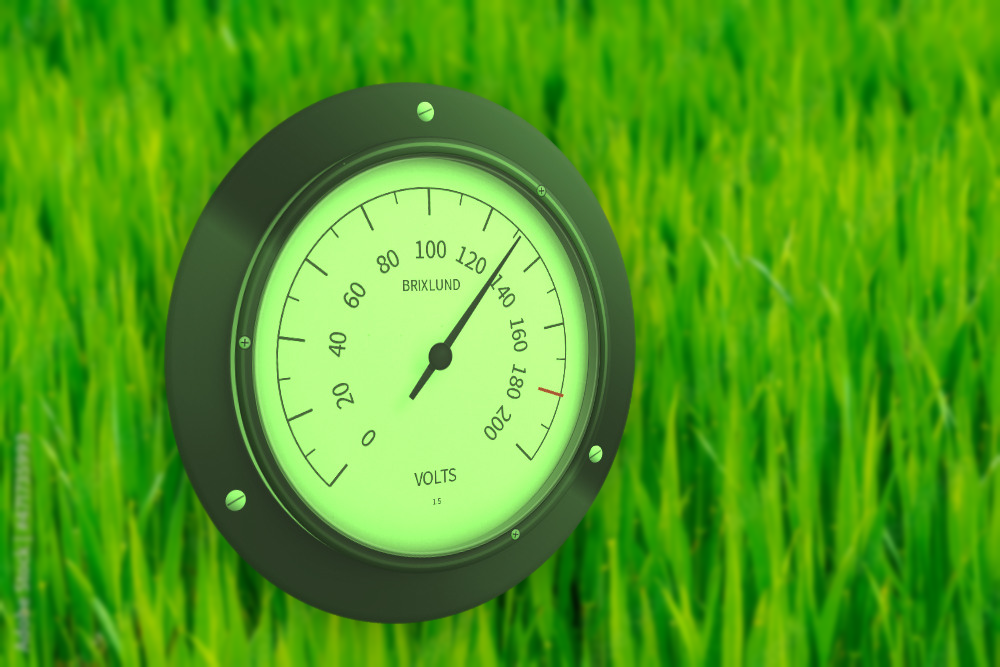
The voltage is 130V
